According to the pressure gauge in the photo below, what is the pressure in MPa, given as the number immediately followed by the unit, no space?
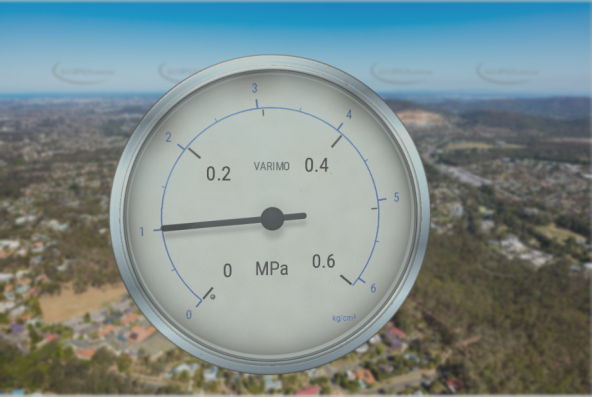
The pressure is 0.1MPa
